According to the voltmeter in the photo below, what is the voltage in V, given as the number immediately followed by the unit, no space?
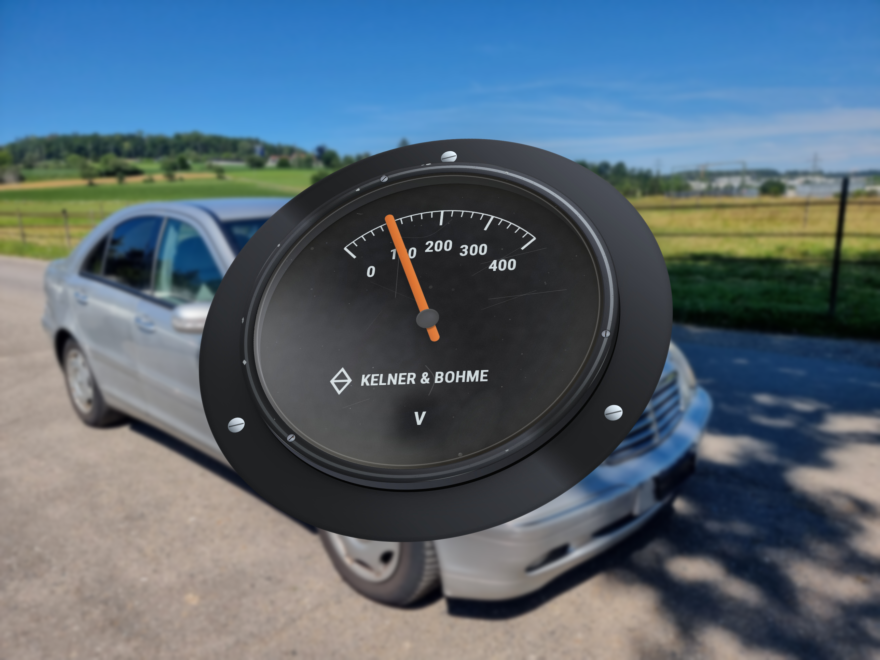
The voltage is 100V
